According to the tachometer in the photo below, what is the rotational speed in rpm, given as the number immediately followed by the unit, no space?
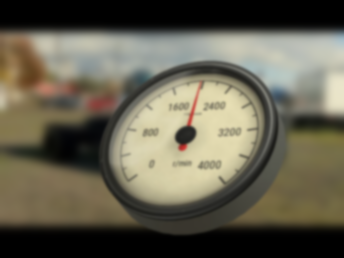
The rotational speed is 2000rpm
